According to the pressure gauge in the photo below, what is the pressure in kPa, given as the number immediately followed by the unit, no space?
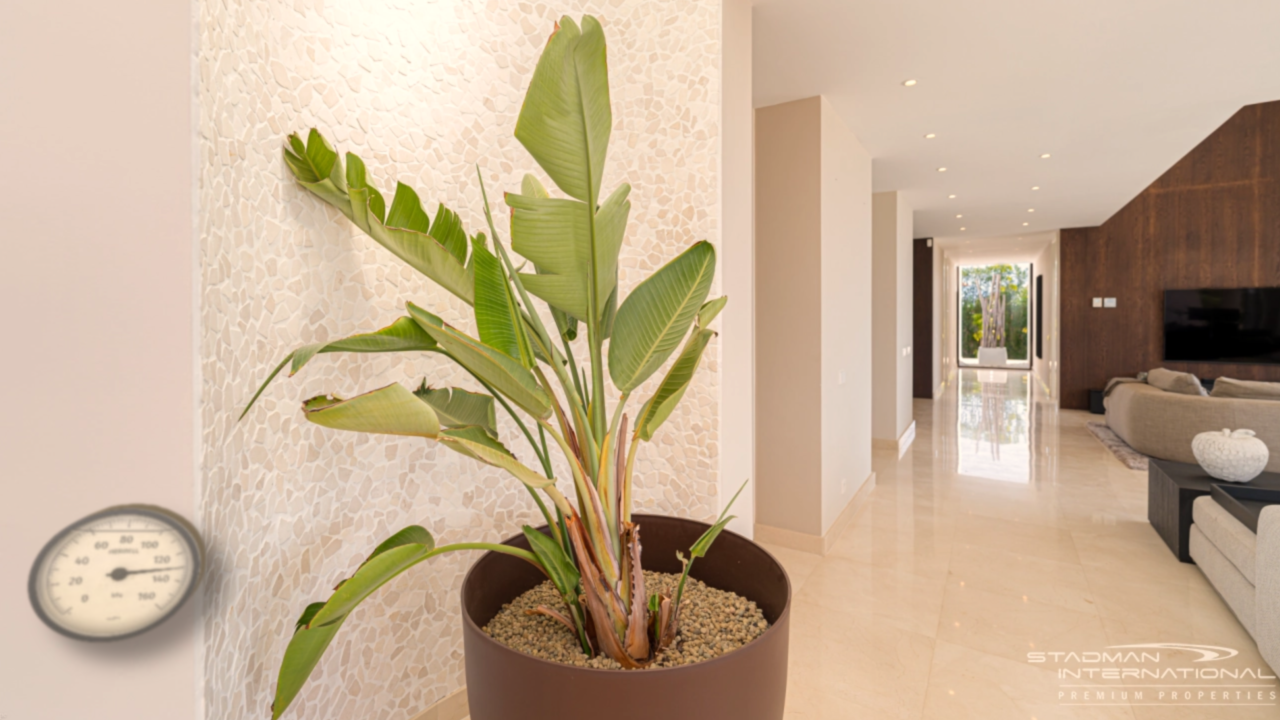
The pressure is 130kPa
